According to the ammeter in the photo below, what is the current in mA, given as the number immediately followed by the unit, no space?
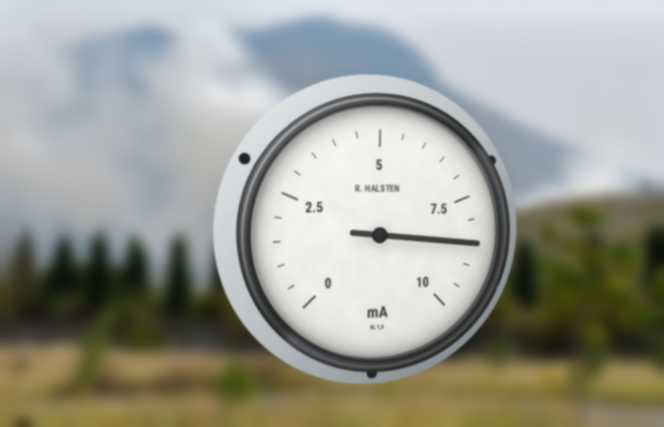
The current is 8.5mA
